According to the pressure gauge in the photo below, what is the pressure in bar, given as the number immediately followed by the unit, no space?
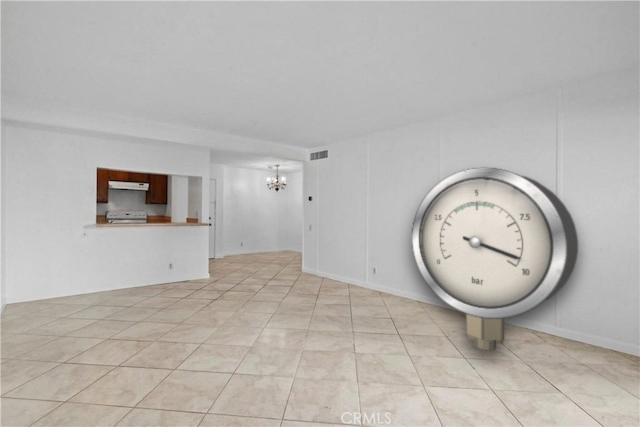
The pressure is 9.5bar
